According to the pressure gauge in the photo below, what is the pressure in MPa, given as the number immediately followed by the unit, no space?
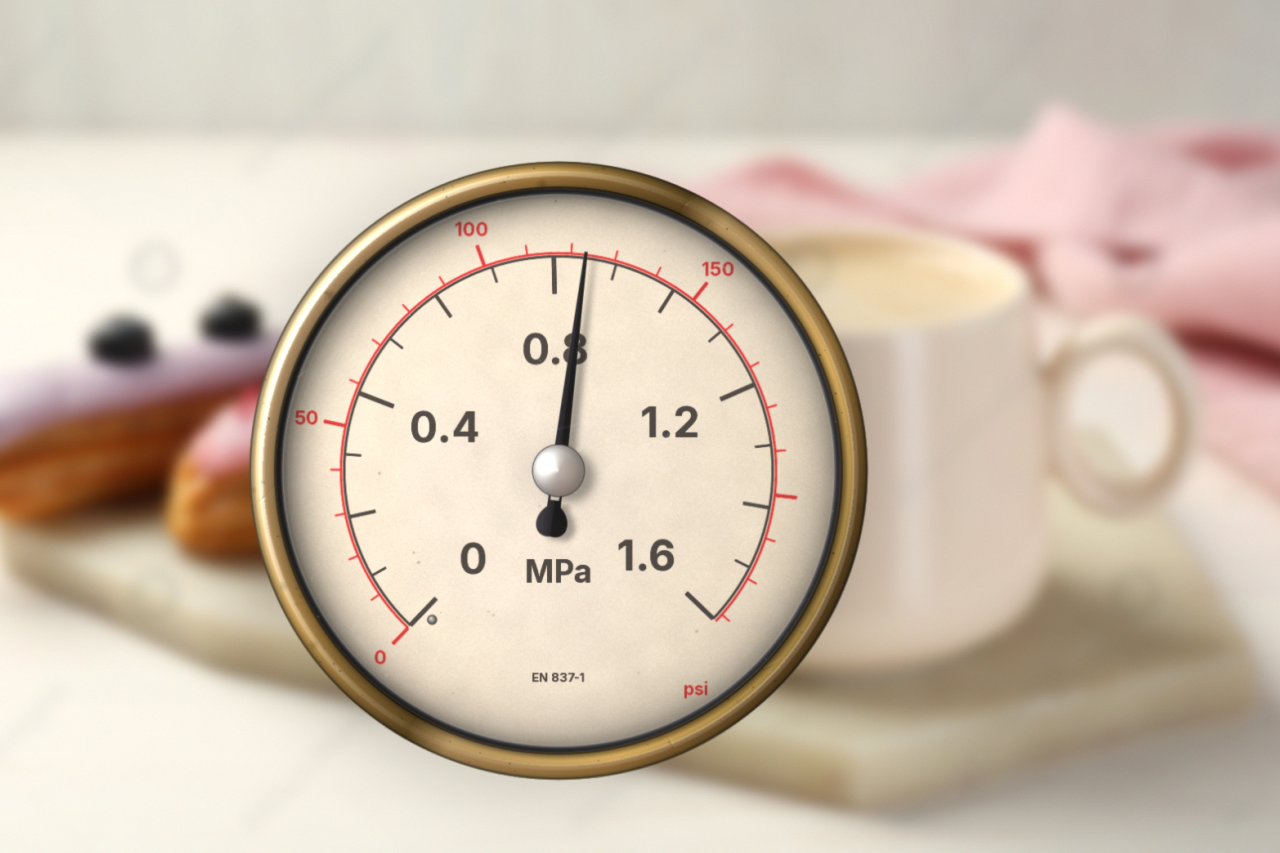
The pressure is 0.85MPa
